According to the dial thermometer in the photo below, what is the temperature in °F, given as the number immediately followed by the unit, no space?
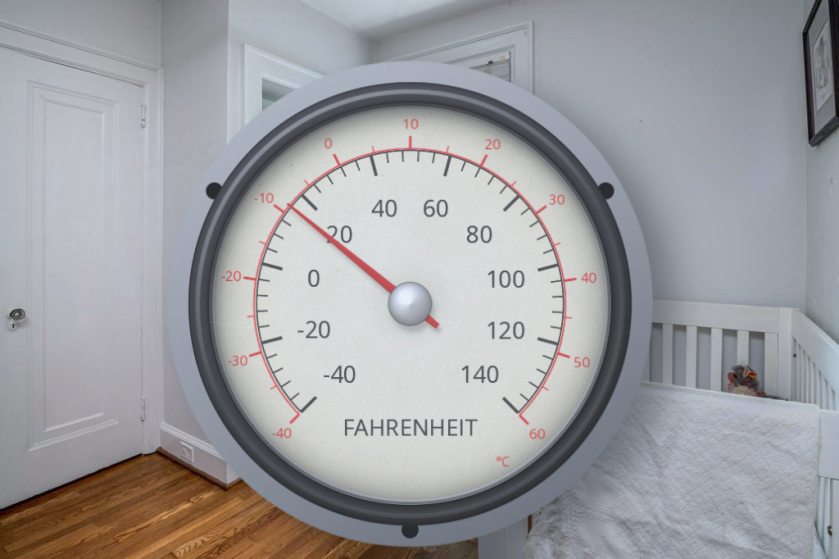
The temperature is 16°F
